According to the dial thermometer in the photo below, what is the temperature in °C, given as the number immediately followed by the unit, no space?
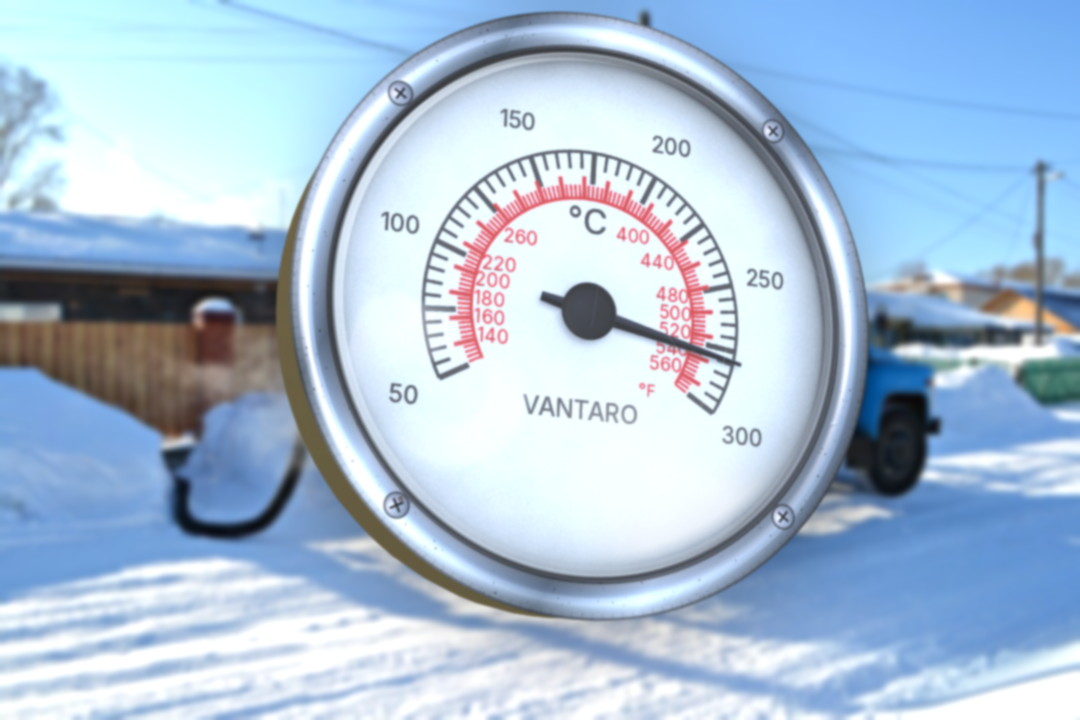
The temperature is 280°C
